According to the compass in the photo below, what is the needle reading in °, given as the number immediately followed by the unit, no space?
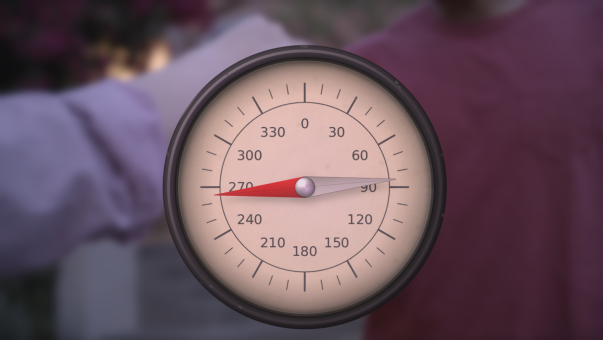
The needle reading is 265°
